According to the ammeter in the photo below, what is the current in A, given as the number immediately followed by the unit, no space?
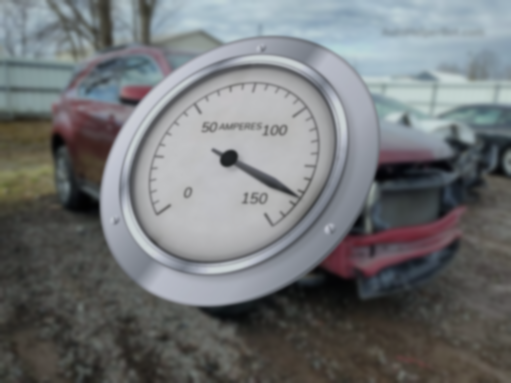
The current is 137.5A
